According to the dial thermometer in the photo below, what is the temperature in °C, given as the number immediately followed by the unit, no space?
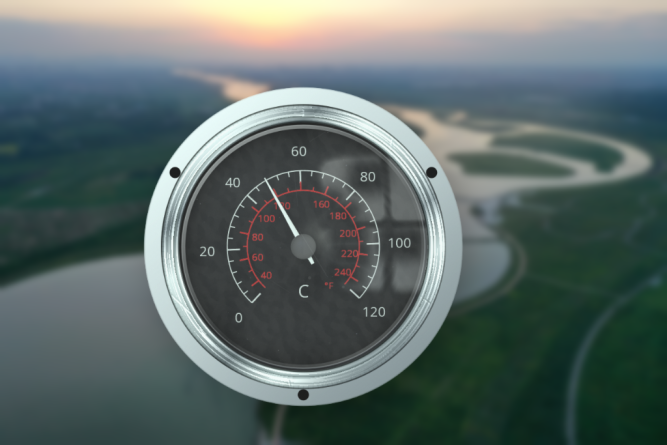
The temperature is 48°C
